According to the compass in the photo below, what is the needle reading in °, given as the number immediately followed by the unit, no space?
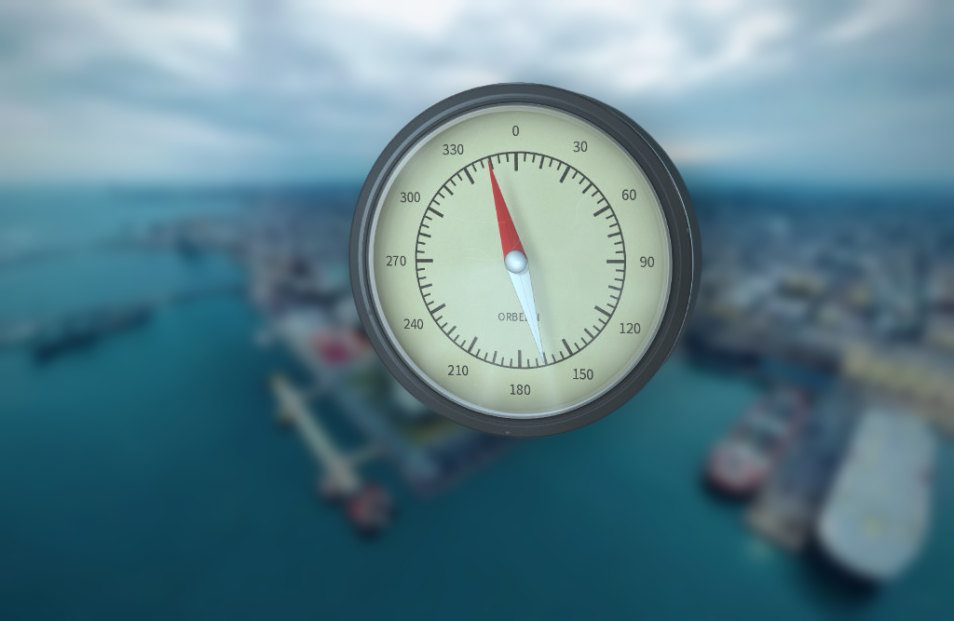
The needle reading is 345°
